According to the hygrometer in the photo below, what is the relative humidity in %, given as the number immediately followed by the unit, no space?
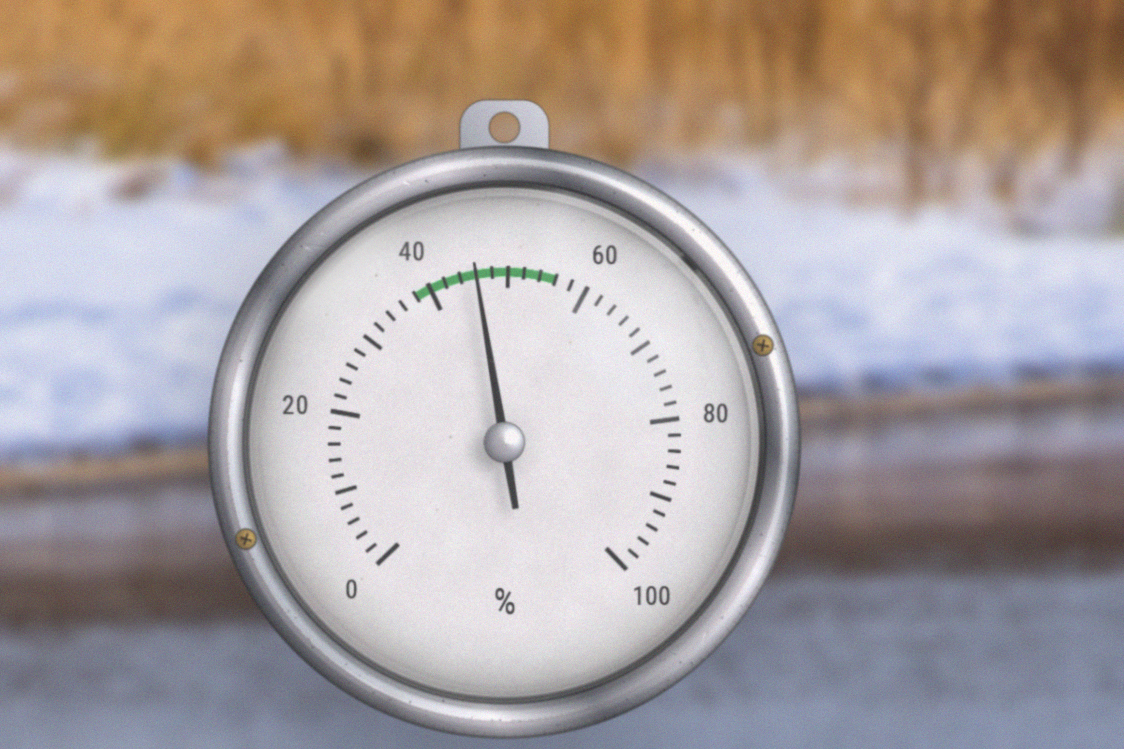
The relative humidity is 46%
